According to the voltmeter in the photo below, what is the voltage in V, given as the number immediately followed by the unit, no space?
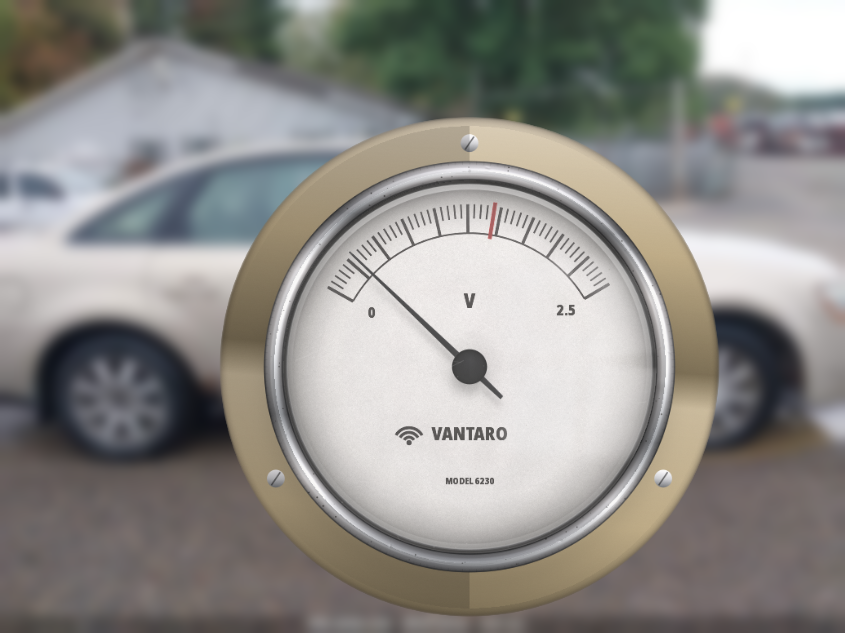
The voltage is 0.3V
